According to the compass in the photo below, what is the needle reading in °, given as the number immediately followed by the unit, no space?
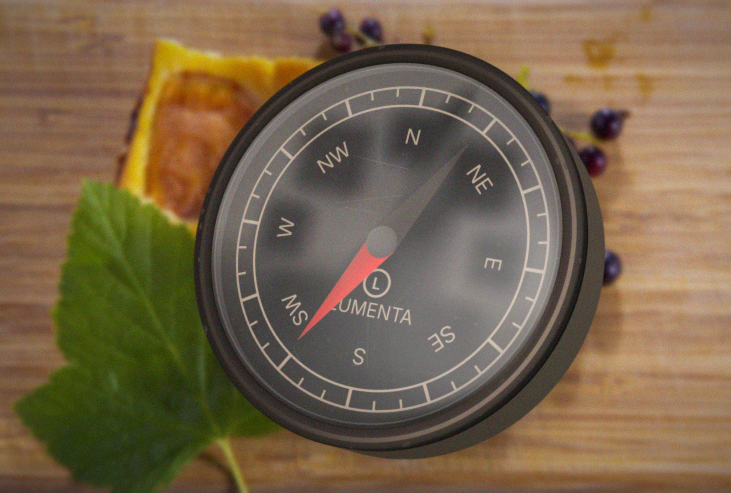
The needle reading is 210°
